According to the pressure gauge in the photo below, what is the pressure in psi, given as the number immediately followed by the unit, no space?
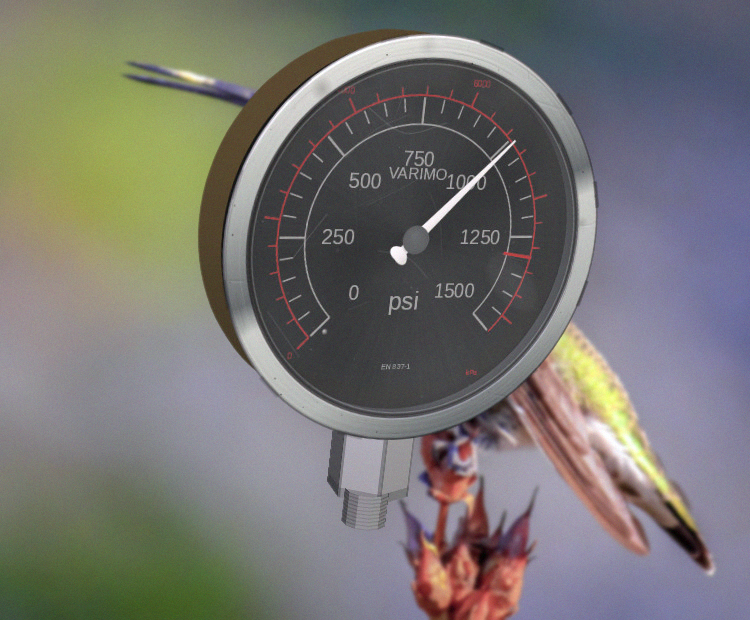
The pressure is 1000psi
